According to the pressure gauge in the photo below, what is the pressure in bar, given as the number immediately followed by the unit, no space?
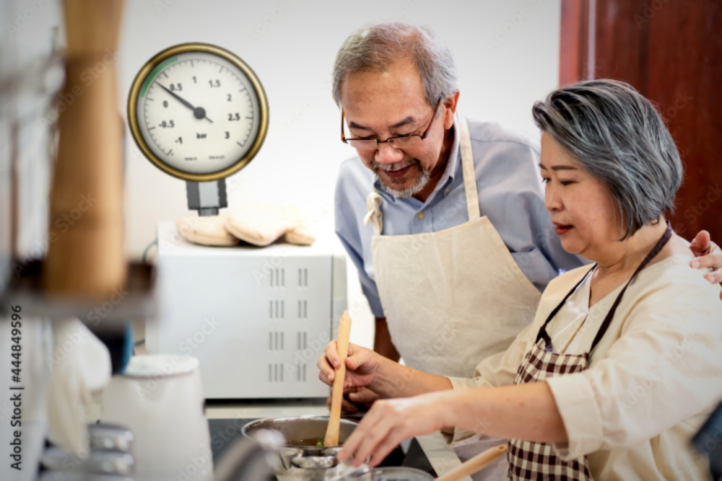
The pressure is 0.3bar
